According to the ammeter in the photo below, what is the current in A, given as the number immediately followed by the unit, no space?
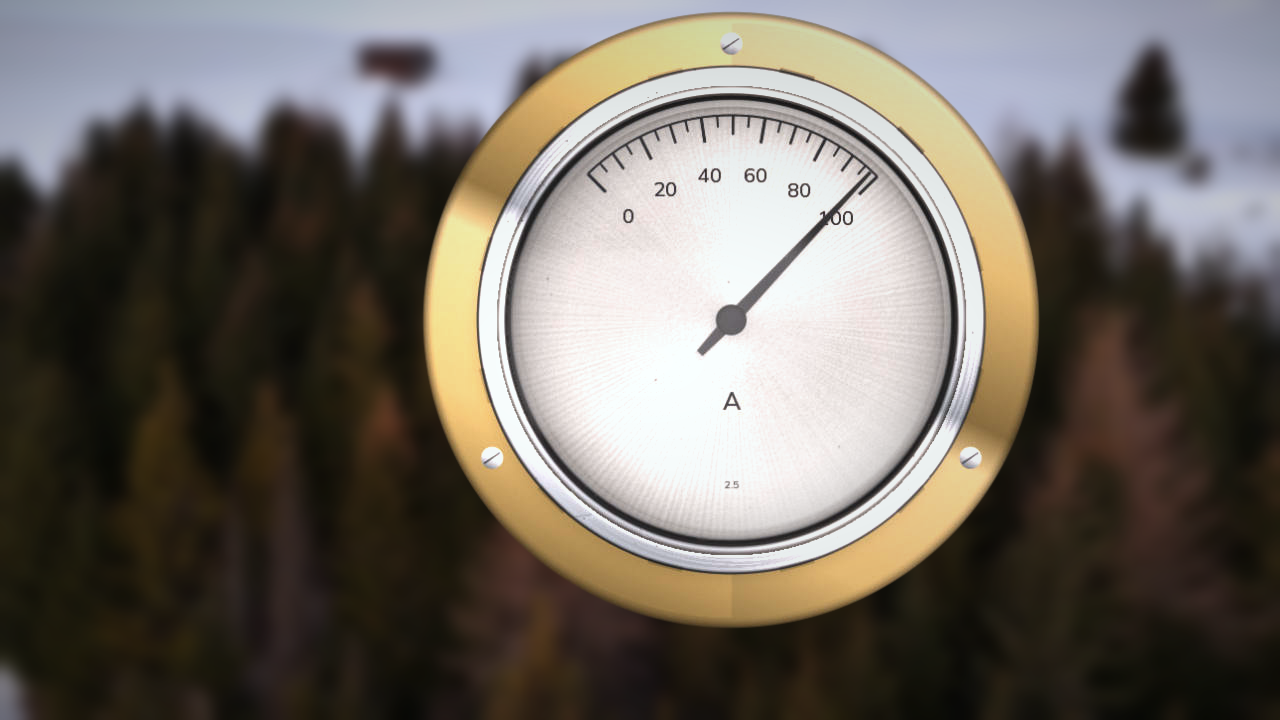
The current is 97.5A
